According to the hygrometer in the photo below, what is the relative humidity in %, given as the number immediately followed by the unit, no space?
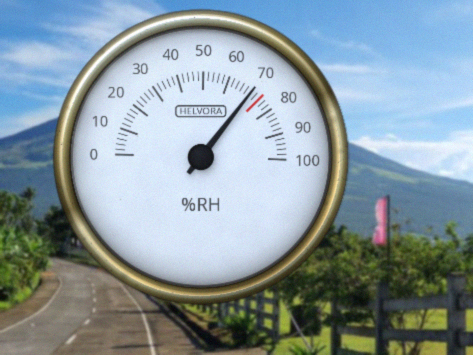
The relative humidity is 70%
